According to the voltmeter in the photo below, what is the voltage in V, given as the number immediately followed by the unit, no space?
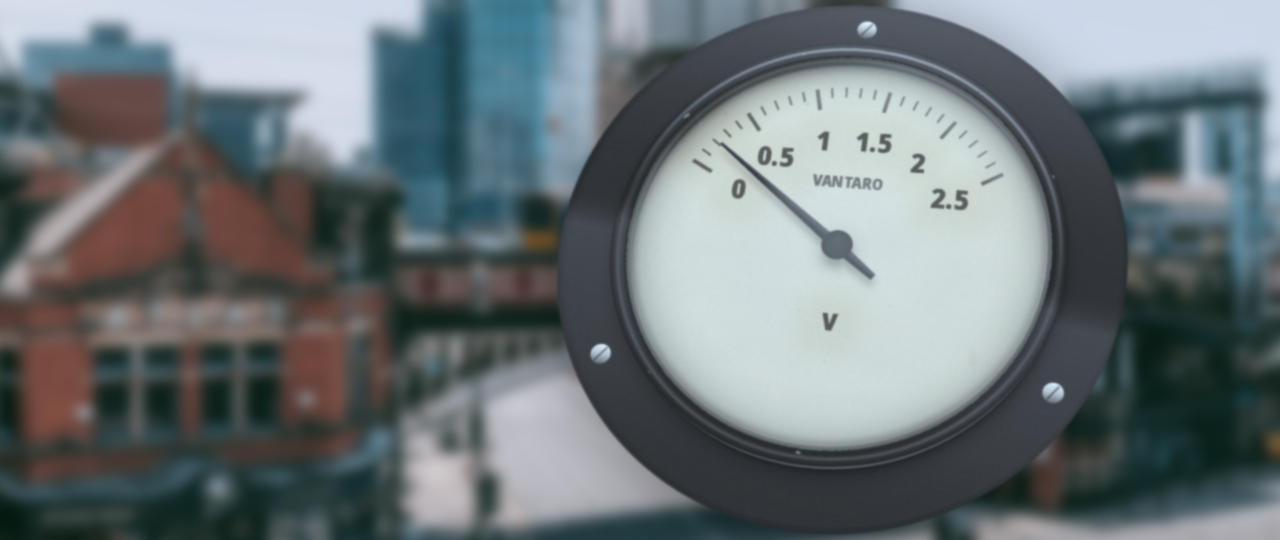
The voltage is 0.2V
